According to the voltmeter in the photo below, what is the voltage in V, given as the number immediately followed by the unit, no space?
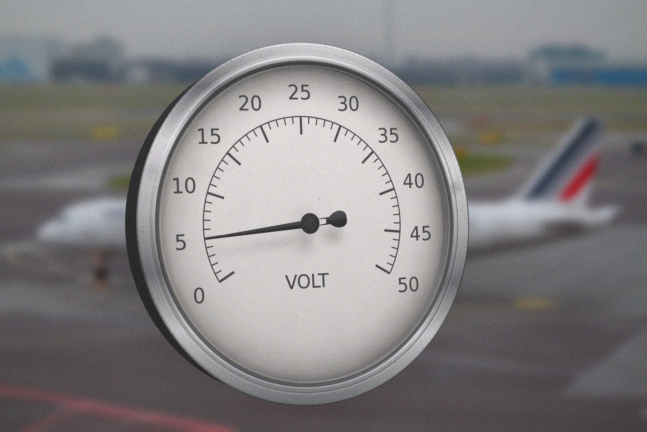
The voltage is 5V
